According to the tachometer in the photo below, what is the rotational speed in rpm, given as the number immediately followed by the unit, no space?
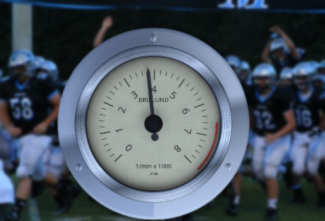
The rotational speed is 3800rpm
